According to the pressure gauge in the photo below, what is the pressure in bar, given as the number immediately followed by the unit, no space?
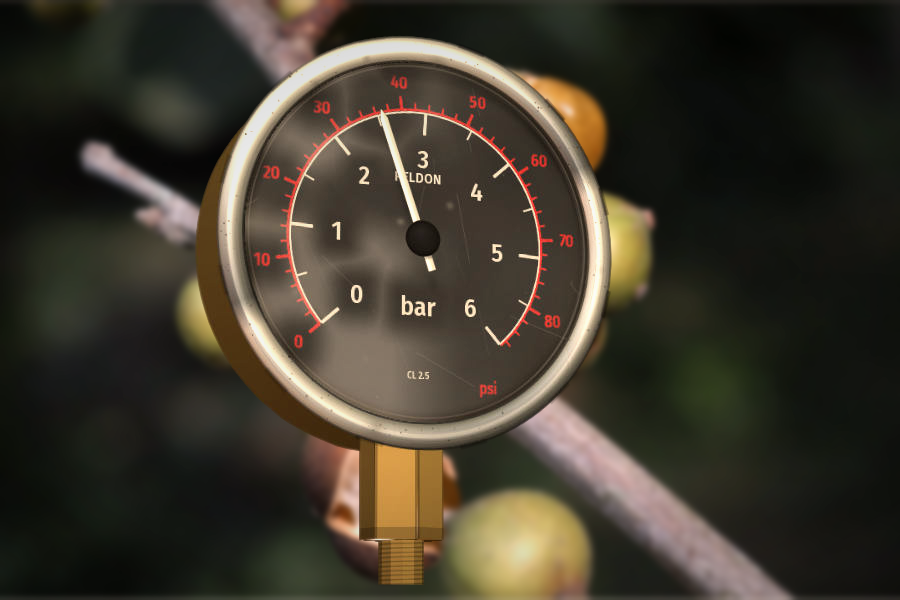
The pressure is 2.5bar
